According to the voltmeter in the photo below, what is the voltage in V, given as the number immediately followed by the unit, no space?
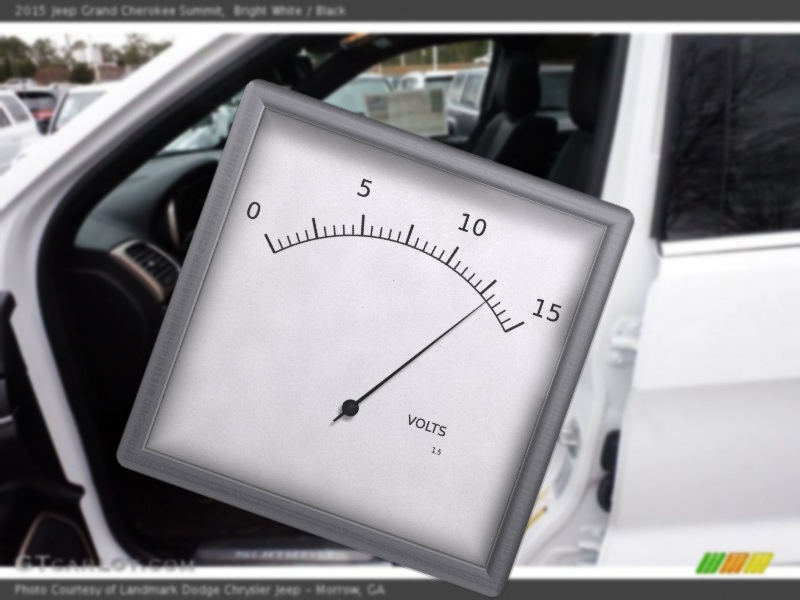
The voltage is 13V
